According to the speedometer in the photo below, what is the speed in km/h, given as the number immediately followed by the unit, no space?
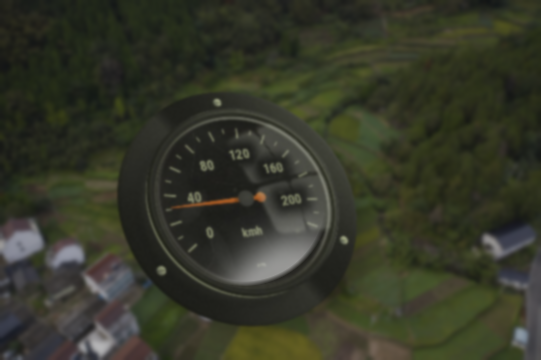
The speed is 30km/h
